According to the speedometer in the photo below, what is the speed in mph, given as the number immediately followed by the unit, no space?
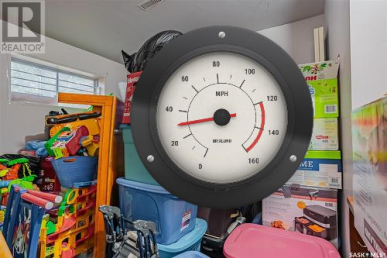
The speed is 30mph
